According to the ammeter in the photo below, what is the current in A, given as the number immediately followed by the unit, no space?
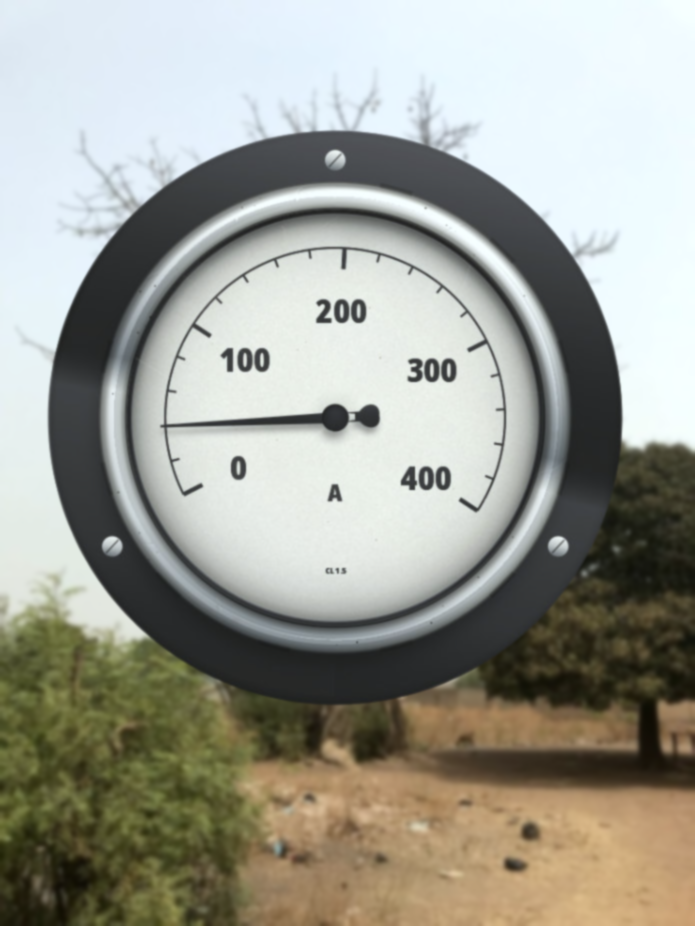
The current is 40A
